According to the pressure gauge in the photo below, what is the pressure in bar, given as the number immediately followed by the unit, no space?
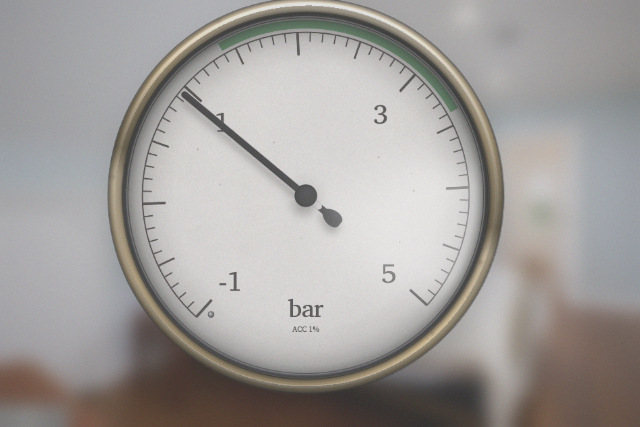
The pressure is 0.95bar
